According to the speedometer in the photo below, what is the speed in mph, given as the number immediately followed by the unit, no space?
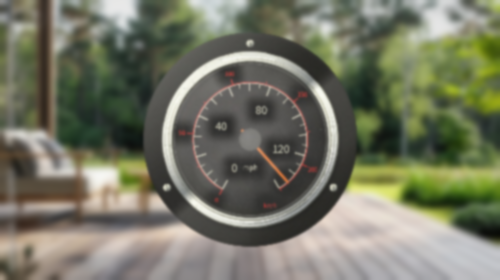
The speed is 135mph
